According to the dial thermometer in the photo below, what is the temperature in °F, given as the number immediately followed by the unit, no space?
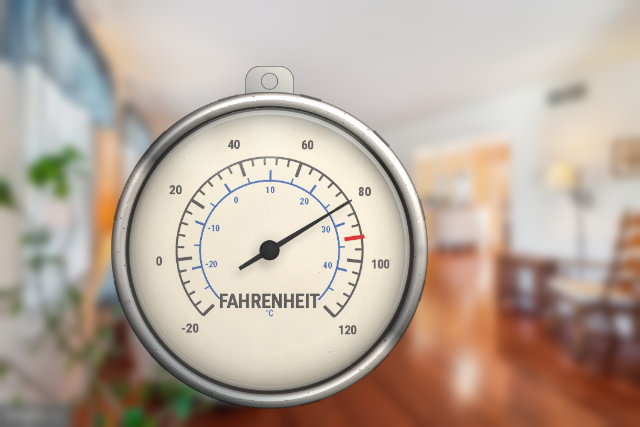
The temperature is 80°F
